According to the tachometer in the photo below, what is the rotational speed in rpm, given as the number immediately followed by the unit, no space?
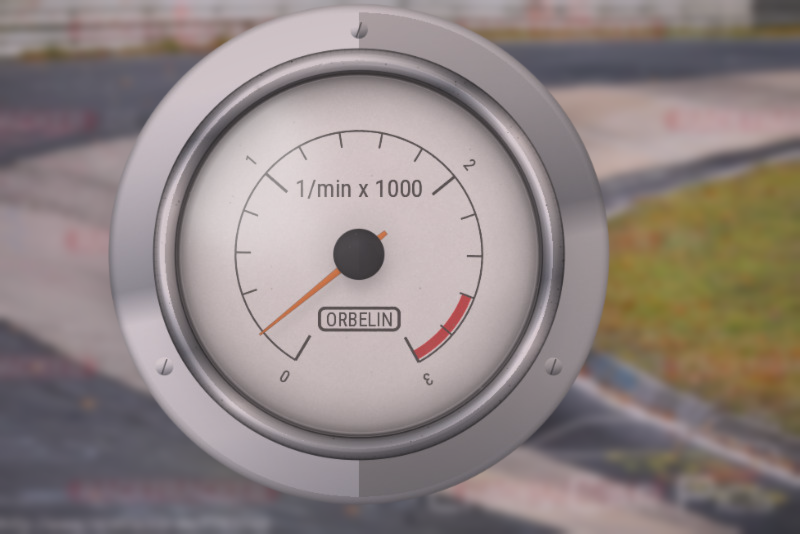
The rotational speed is 200rpm
